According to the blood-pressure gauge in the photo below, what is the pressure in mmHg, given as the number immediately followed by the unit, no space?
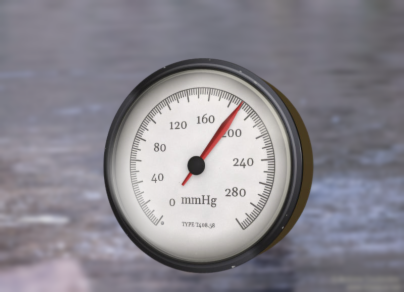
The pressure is 190mmHg
